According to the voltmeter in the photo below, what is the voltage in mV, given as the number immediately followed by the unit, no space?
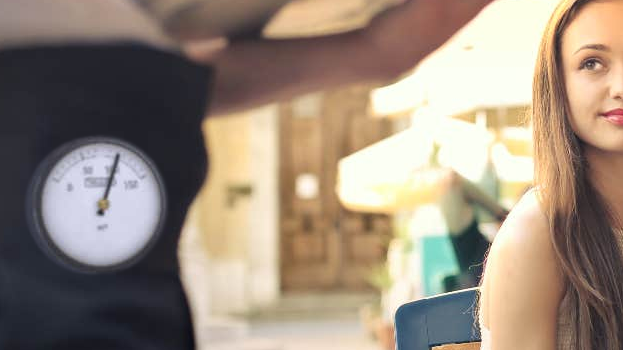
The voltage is 100mV
